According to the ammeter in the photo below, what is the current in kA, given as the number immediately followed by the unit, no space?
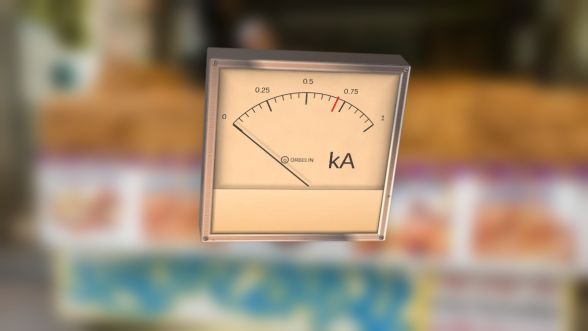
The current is 0kA
